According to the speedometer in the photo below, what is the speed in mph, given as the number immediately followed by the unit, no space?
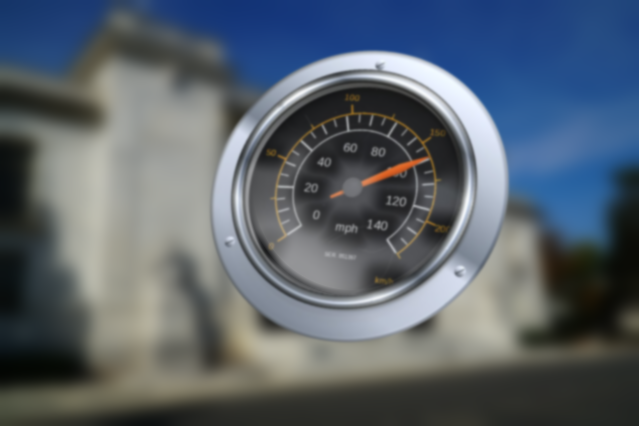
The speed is 100mph
